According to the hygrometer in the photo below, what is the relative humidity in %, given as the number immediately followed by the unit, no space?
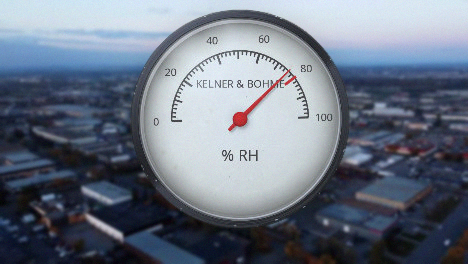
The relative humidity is 76%
